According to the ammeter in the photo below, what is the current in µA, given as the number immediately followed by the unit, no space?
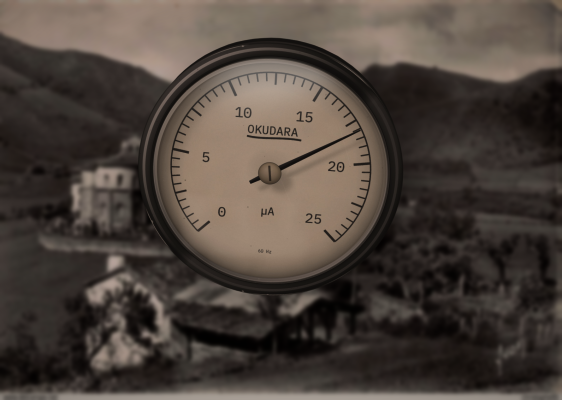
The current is 18µA
